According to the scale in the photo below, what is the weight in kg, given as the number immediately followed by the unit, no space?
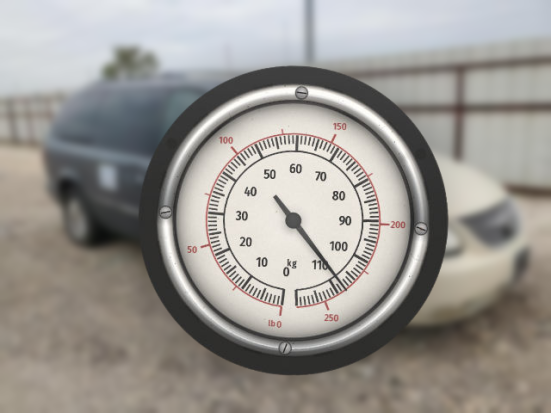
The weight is 108kg
